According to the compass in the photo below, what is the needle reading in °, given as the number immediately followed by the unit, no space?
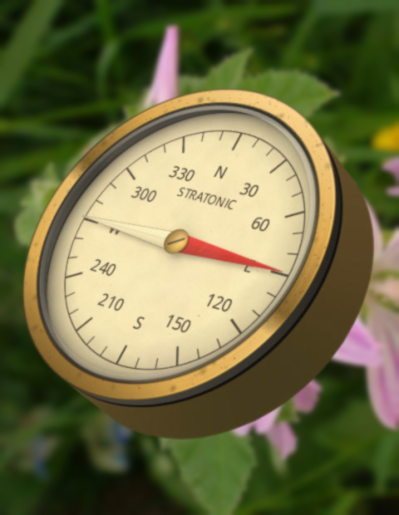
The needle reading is 90°
